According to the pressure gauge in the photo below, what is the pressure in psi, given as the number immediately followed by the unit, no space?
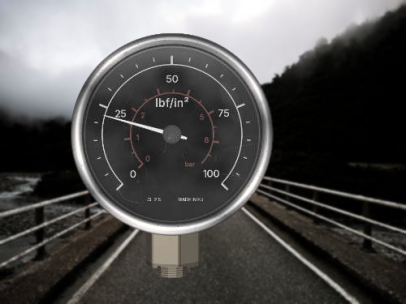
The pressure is 22.5psi
